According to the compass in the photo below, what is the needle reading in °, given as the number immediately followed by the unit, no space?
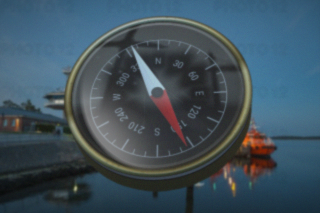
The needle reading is 155°
